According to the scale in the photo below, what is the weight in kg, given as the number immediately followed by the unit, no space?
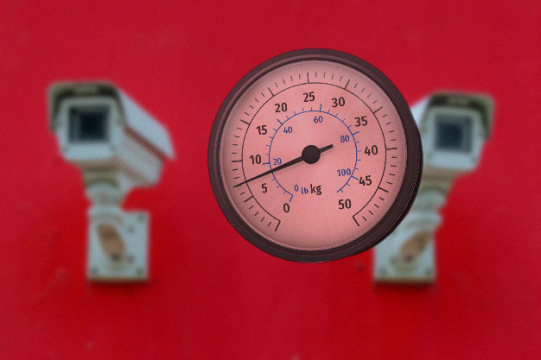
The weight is 7kg
